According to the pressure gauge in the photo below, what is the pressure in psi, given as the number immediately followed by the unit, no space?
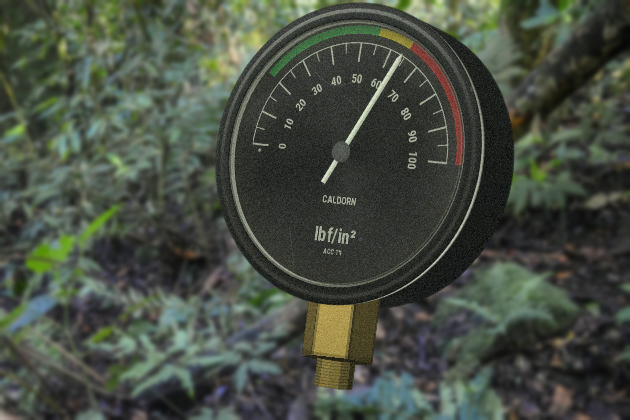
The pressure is 65psi
